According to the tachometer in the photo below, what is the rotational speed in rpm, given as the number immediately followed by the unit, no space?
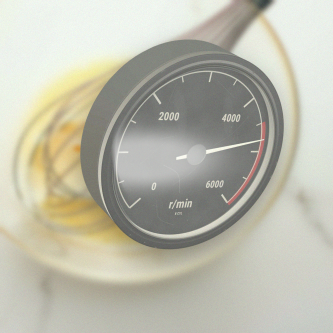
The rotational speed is 4750rpm
